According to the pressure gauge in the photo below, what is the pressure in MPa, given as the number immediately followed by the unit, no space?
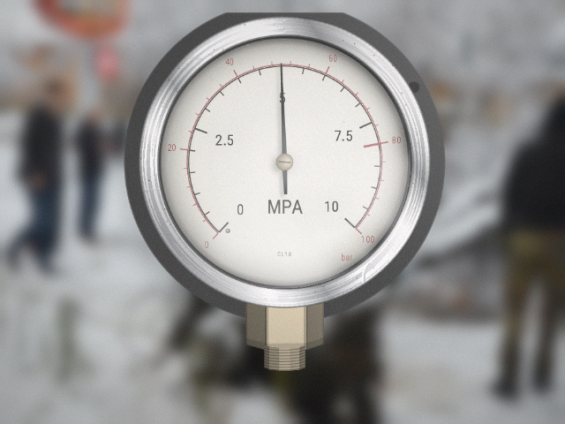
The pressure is 5MPa
